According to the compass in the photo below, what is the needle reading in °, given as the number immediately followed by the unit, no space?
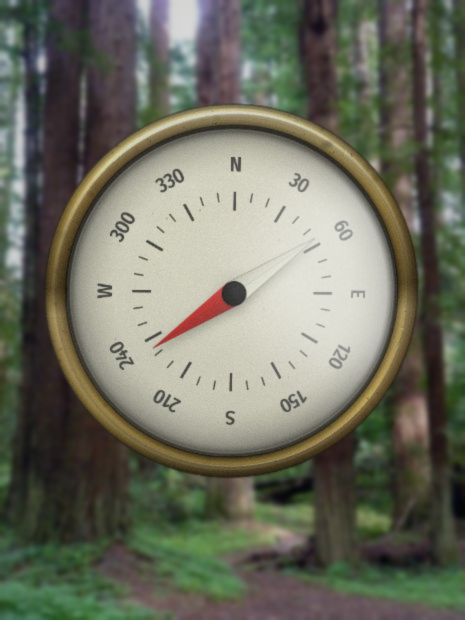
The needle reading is 235°
